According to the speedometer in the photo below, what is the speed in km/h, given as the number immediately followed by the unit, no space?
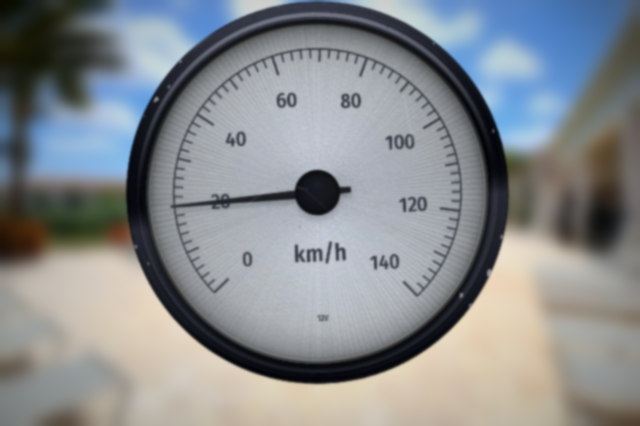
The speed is 20km/h
